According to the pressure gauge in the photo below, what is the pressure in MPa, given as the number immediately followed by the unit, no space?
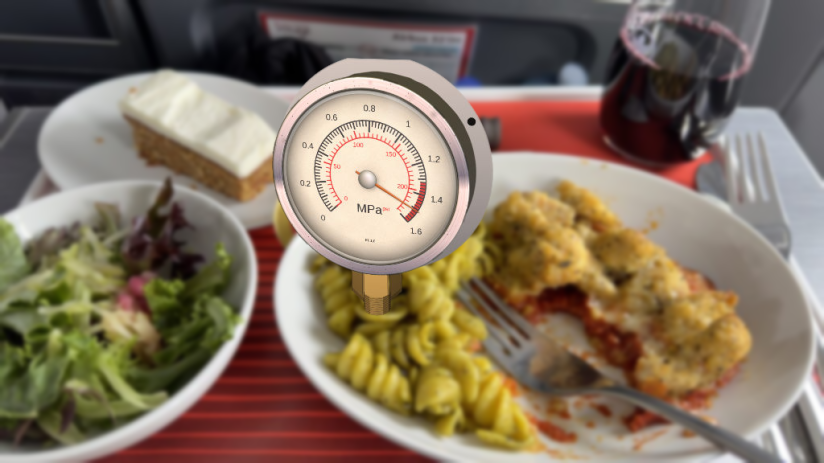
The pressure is 1.5MPa
